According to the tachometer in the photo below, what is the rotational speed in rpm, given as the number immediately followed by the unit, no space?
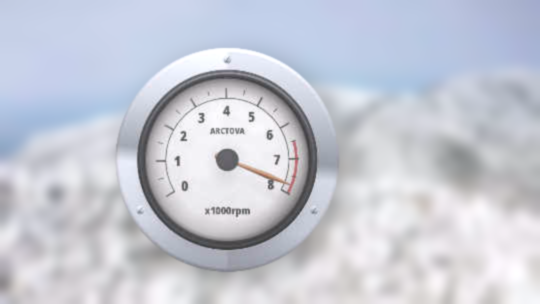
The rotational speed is 7750rpm
